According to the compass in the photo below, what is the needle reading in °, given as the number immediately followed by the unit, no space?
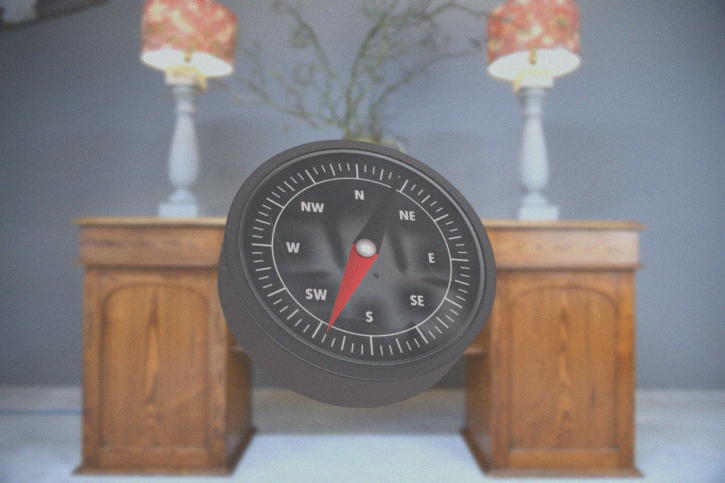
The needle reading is 205°
